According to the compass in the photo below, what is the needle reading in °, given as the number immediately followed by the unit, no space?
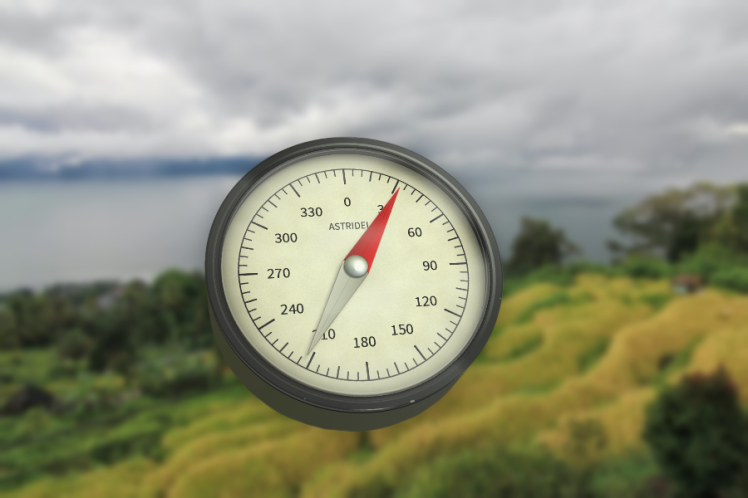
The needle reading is 32.5°
